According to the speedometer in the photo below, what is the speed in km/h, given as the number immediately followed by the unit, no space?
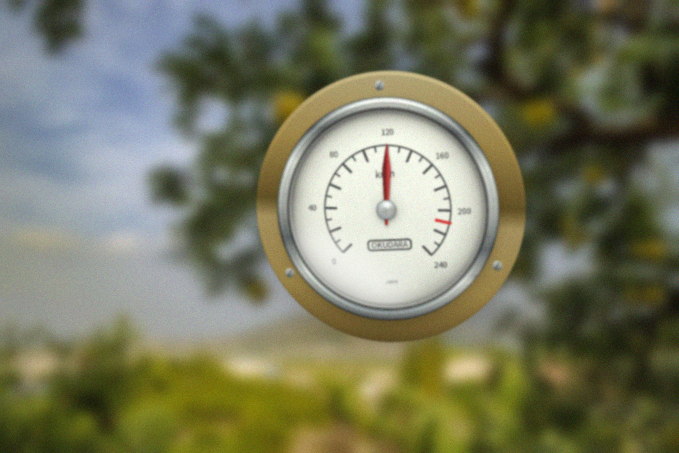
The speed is 120km/h
